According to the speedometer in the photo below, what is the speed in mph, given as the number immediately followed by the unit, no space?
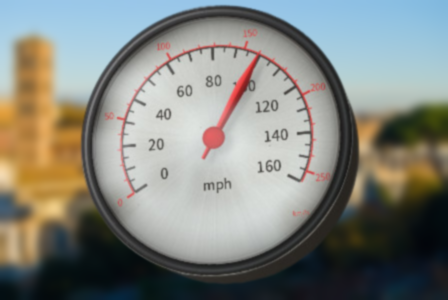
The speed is 100mph
